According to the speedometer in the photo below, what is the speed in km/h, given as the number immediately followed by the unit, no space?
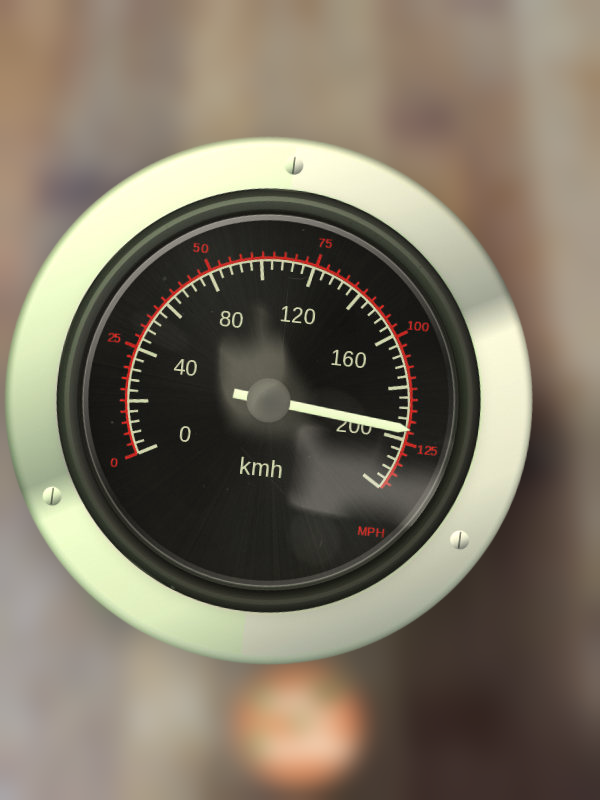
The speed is 196km/h
